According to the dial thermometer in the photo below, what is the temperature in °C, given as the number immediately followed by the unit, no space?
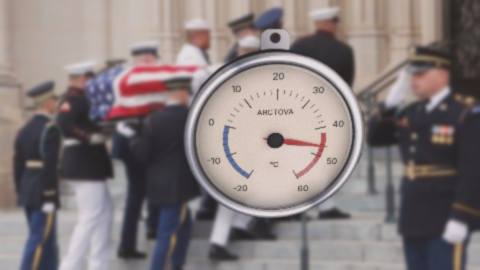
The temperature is 46°C
